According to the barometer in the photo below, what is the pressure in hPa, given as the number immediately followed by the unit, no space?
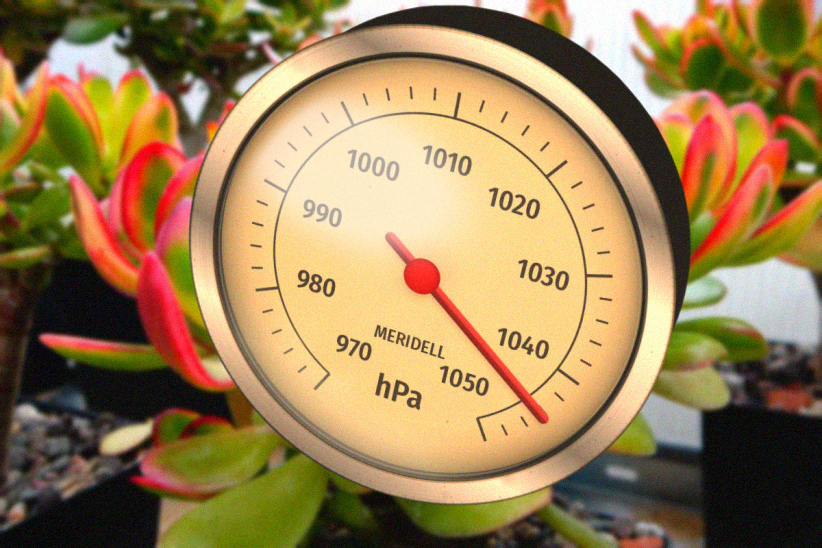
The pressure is 1044hPa
